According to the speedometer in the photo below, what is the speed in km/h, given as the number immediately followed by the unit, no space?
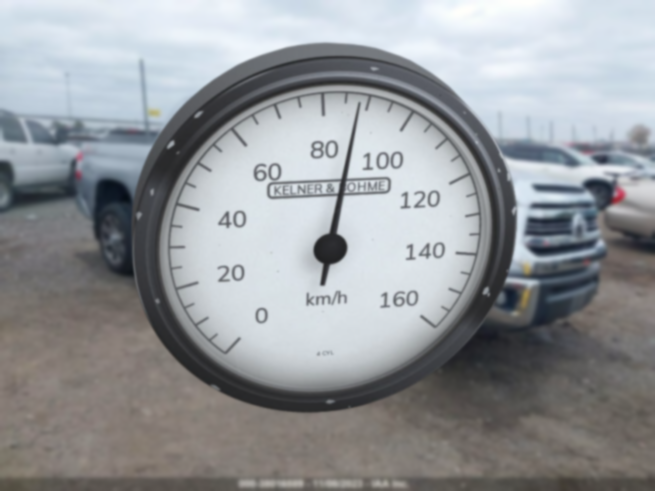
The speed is 87.5km/h
